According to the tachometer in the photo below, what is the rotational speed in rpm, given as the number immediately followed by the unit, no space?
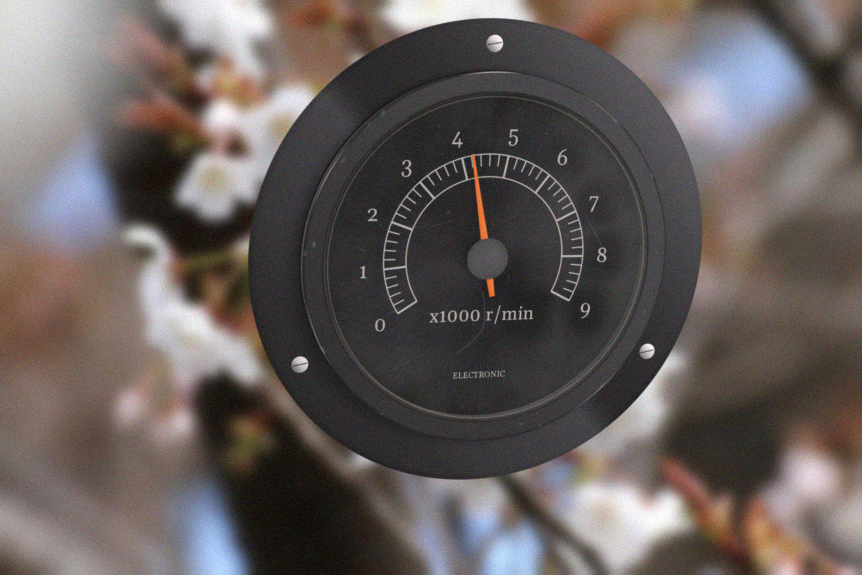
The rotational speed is 4200rpm
